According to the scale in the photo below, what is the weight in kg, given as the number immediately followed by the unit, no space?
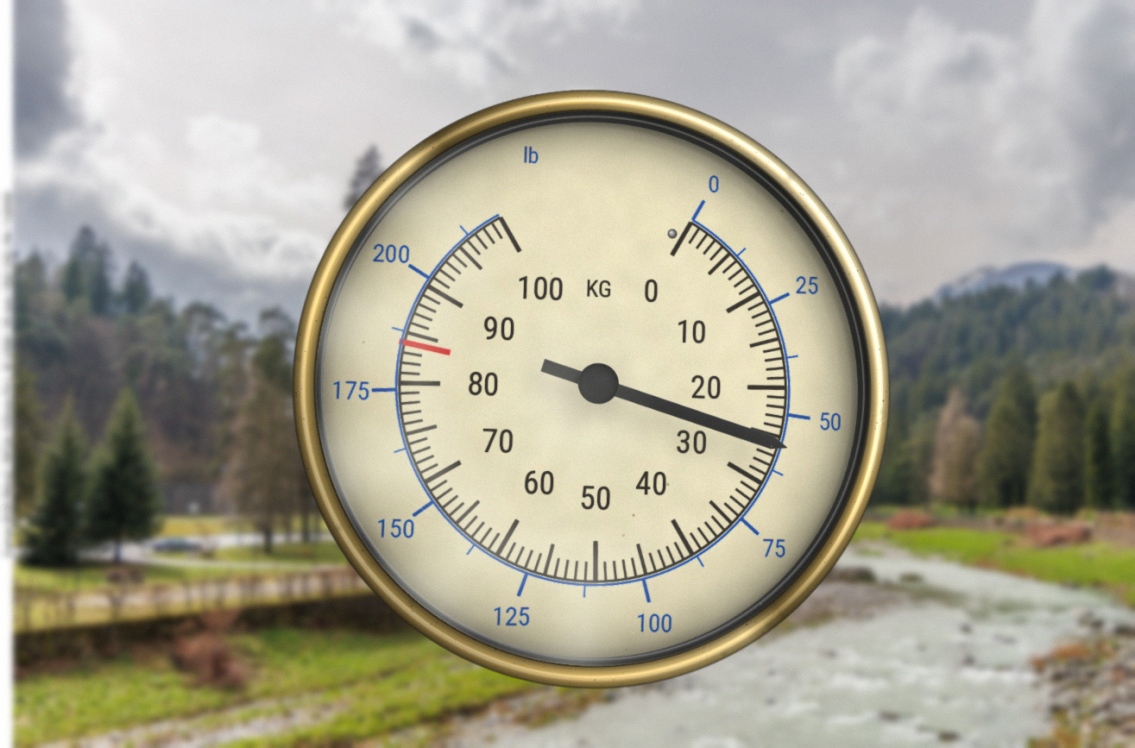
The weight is 26kg
